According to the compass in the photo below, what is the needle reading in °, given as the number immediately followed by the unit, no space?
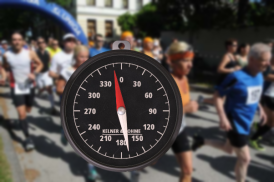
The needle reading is 350°
